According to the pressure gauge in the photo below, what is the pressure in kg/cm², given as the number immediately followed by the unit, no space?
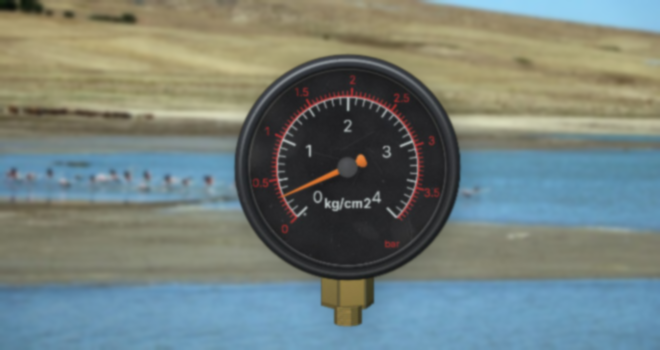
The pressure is 0.3kg/cm²
